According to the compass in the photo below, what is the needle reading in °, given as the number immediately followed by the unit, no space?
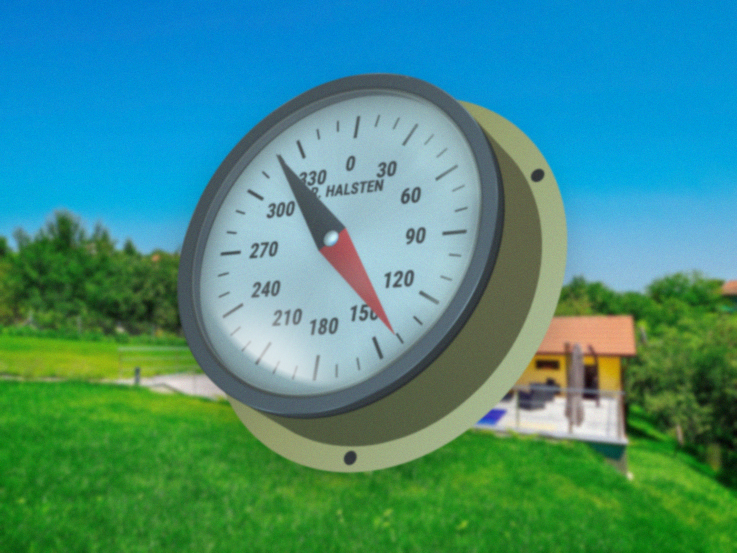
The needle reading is 140°
